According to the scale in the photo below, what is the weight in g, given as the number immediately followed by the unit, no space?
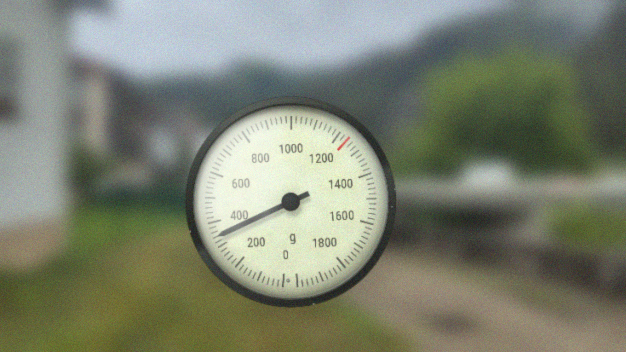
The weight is 340g
